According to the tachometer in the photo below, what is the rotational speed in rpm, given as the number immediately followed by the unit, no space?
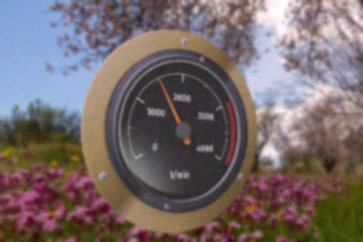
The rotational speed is 1500rpm
